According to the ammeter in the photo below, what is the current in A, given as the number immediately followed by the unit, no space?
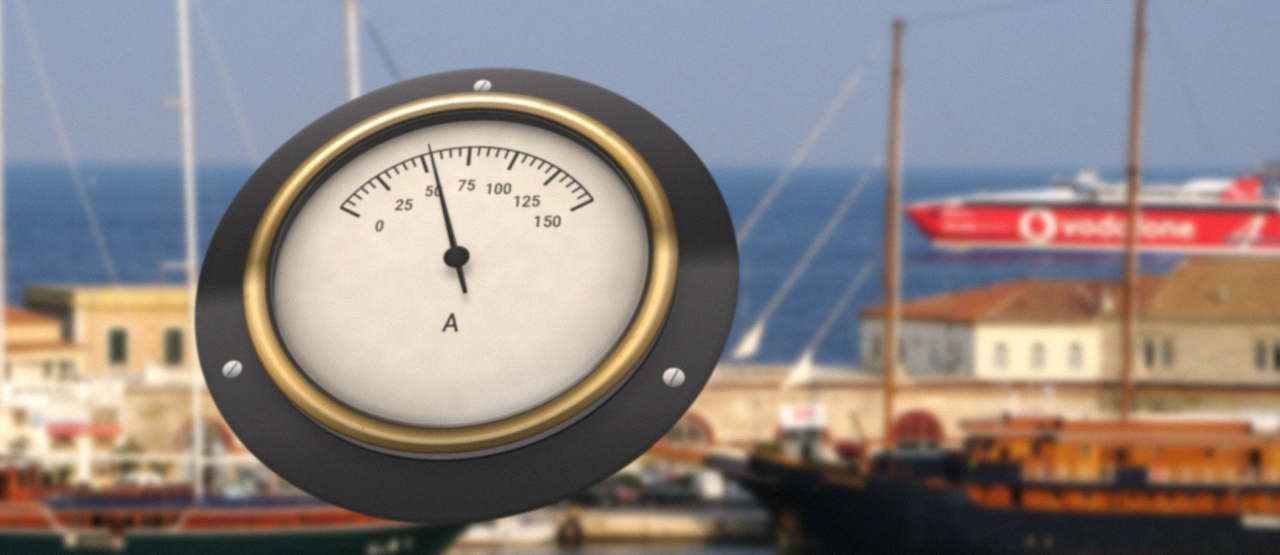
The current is 55A
